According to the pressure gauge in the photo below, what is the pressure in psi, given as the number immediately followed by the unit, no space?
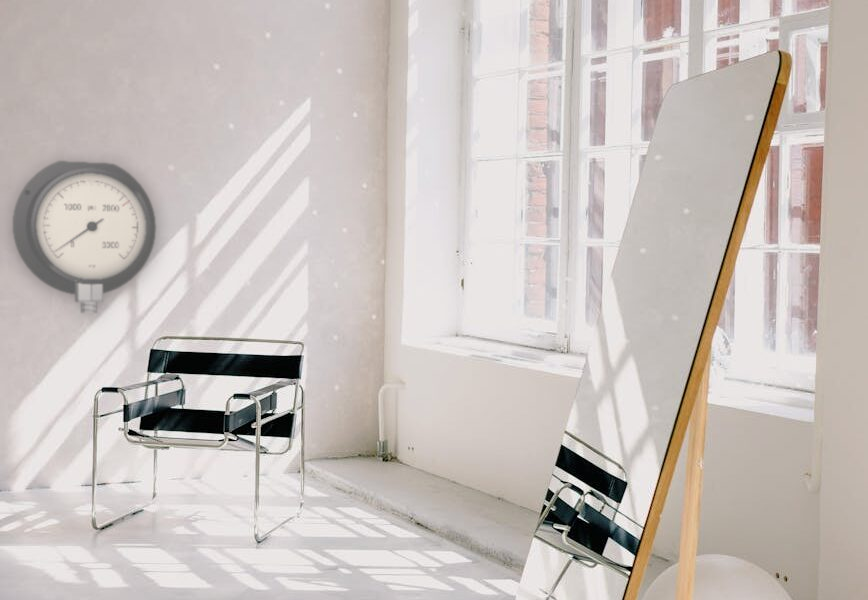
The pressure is 100psi
